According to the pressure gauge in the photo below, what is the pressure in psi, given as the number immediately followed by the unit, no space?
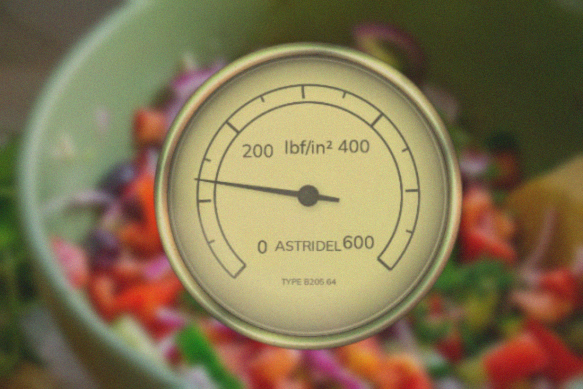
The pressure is 125psi
